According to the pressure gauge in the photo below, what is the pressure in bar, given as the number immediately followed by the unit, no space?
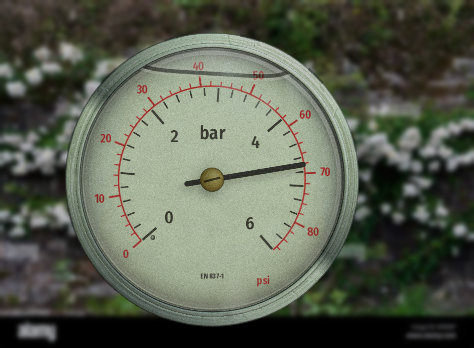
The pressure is 4.7bar
